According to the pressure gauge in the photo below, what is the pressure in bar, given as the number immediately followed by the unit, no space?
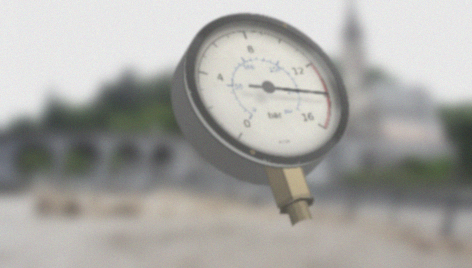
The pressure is 14bar
